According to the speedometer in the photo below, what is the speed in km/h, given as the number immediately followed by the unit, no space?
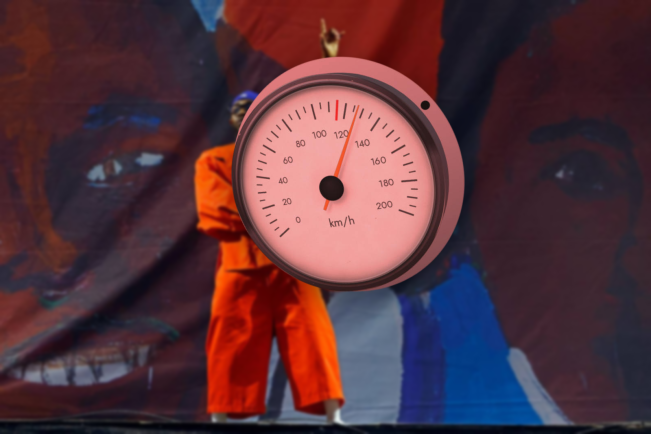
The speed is 127.5km/h
